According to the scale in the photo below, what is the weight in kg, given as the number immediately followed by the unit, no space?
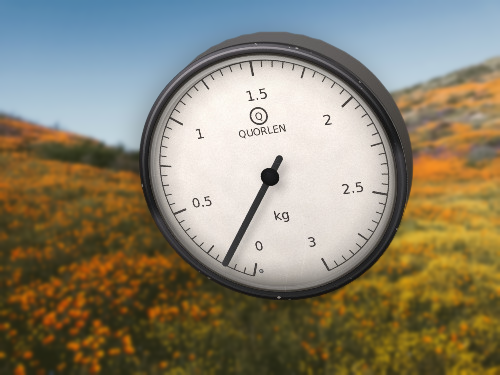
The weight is 0.15kg
